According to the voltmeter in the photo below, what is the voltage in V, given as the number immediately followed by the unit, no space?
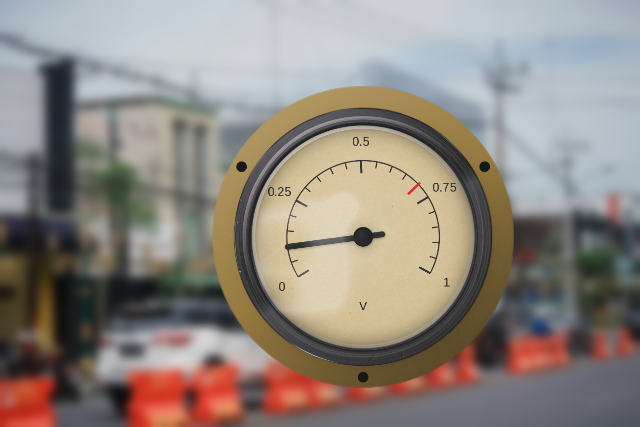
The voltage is 0.1V
